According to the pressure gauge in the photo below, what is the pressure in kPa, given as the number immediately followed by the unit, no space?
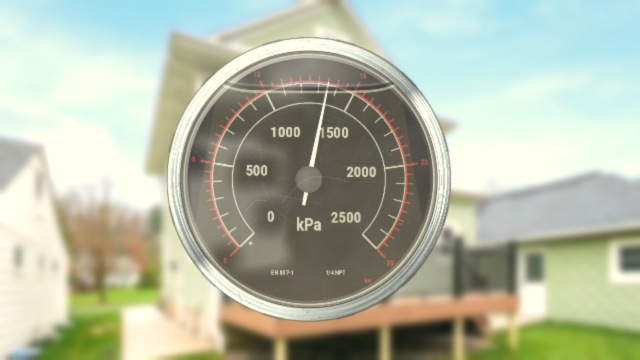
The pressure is 1350kPa
